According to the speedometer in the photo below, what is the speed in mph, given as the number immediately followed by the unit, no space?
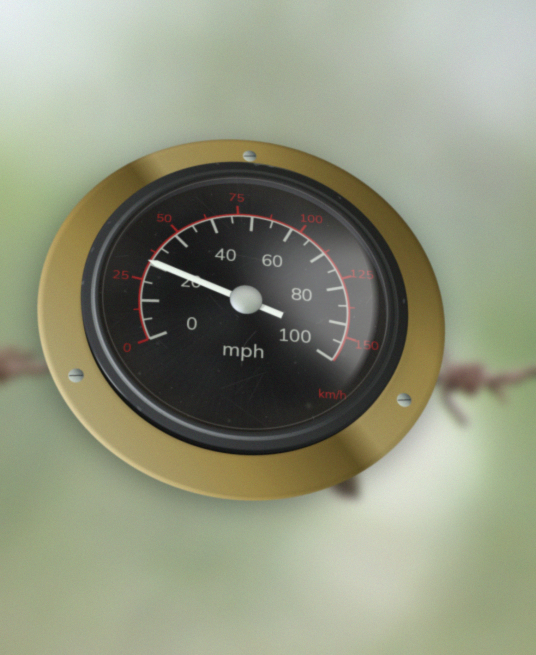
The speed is 20mph
